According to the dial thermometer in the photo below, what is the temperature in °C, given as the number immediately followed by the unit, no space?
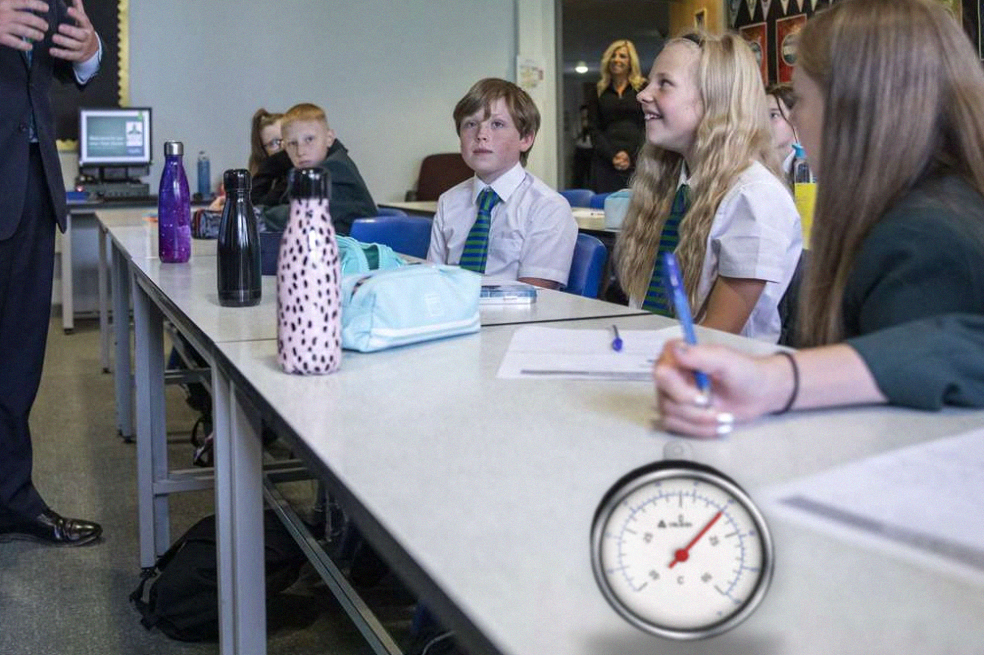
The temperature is 15°C
